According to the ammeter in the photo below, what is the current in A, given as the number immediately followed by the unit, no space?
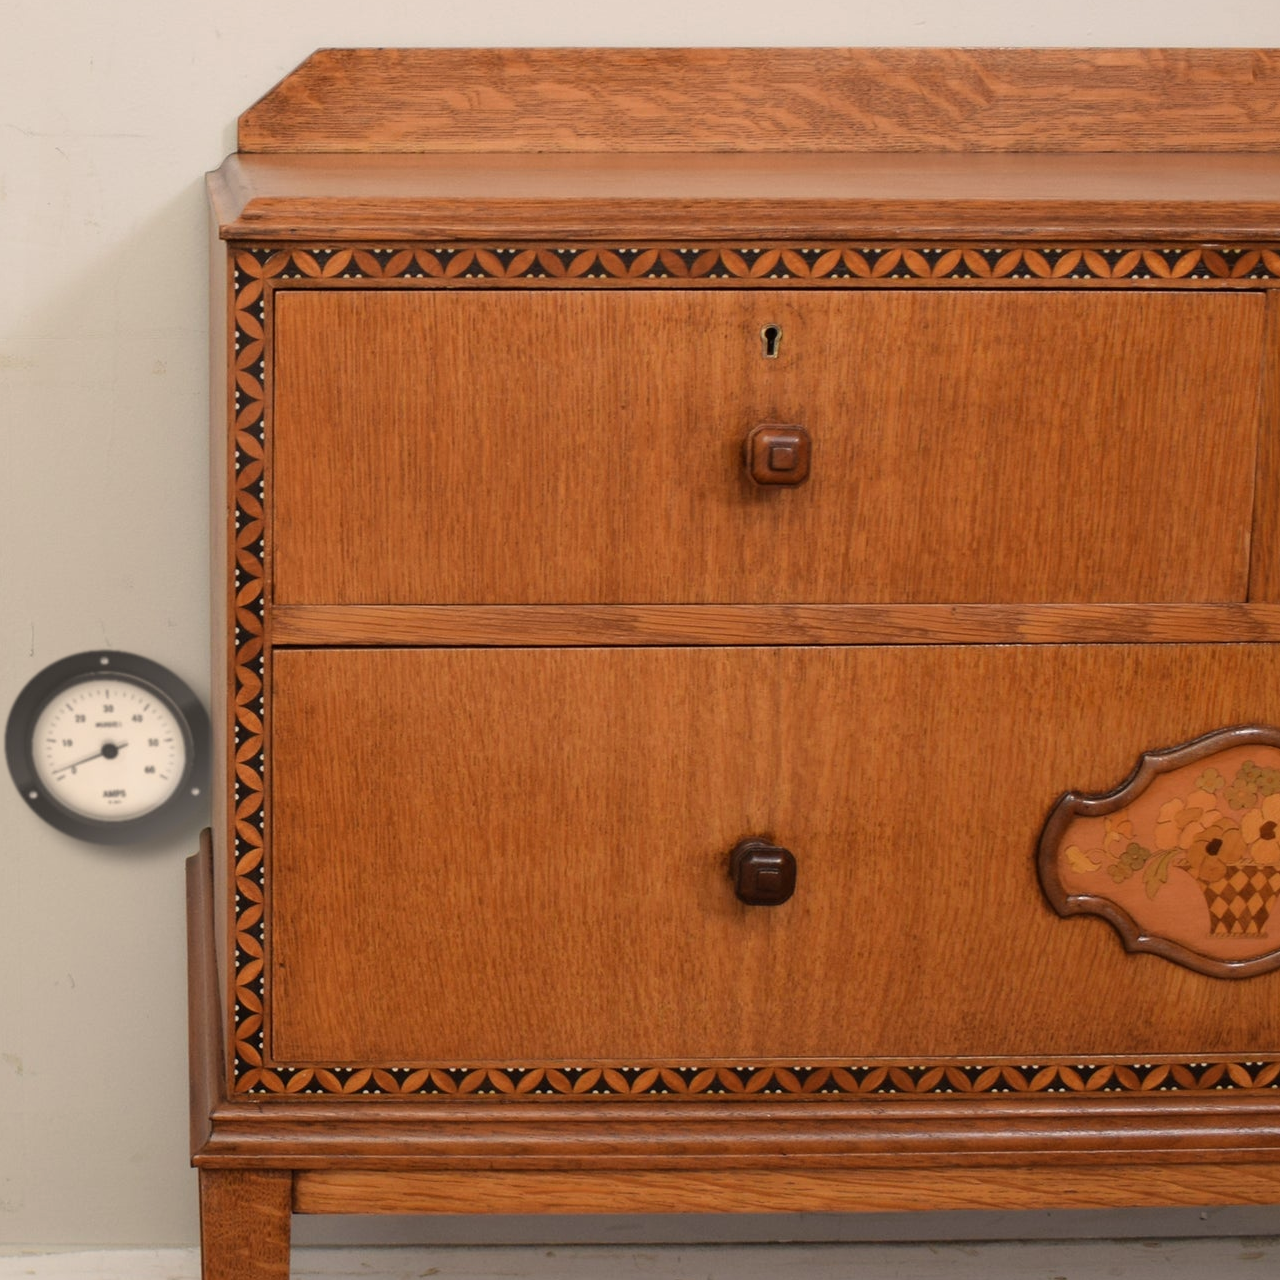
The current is 2A
